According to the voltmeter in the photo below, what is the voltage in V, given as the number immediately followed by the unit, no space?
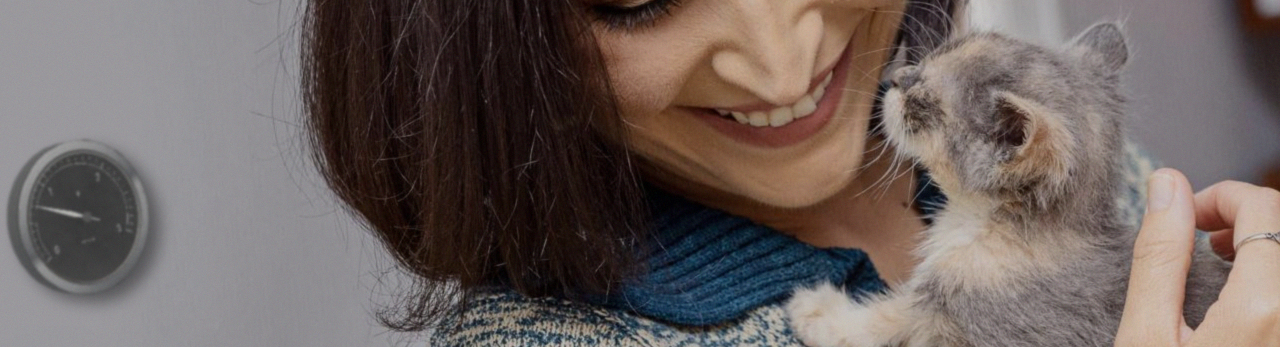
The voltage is 0.7V
